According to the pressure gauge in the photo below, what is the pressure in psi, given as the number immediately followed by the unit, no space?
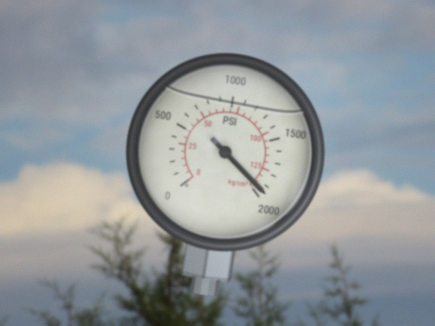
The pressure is 1950psi
